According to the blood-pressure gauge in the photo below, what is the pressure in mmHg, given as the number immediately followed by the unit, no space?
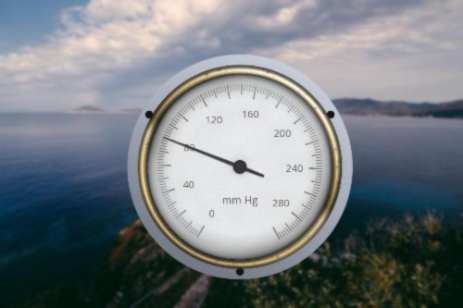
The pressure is 80mmHg
